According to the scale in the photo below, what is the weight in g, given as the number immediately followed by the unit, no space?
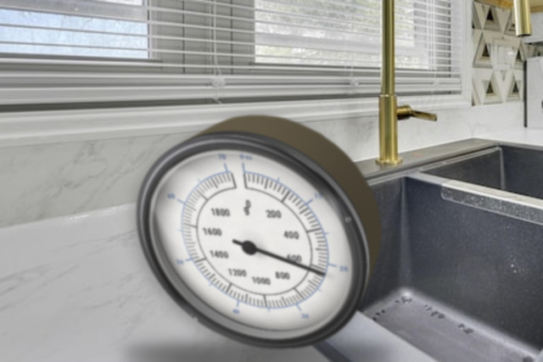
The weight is 600g
